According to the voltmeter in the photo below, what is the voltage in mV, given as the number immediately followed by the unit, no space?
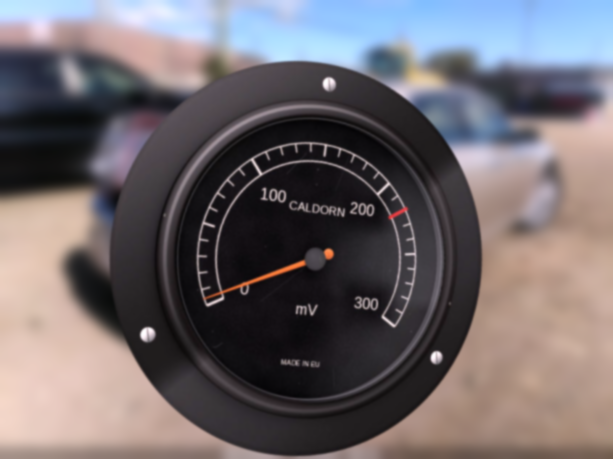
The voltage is 5mV
